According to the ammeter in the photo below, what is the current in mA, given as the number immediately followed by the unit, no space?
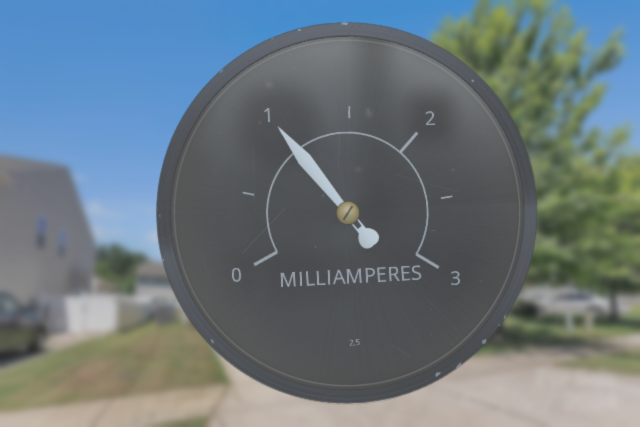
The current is 1mA
